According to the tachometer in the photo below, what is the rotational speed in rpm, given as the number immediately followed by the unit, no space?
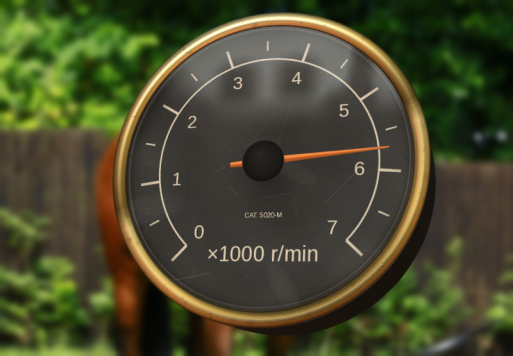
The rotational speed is 5750rpm
